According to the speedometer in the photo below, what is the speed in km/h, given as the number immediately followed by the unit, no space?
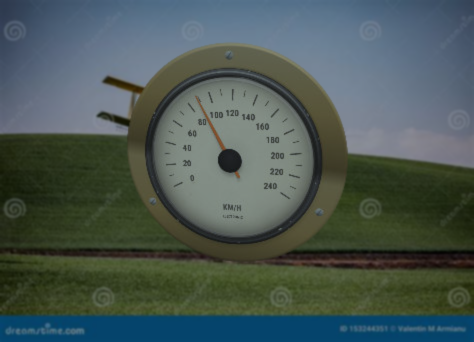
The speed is 90km/h
